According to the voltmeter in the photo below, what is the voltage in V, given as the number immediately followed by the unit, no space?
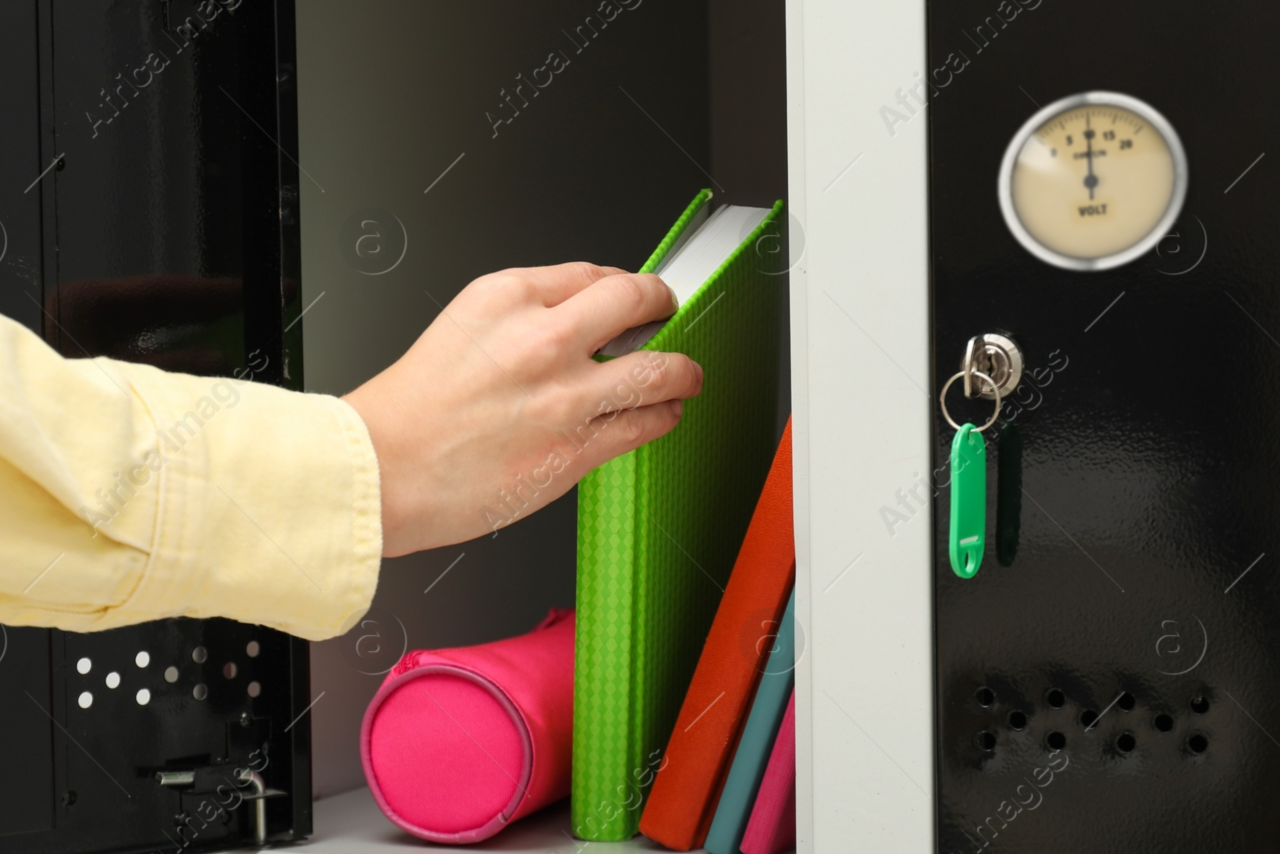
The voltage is 10V
